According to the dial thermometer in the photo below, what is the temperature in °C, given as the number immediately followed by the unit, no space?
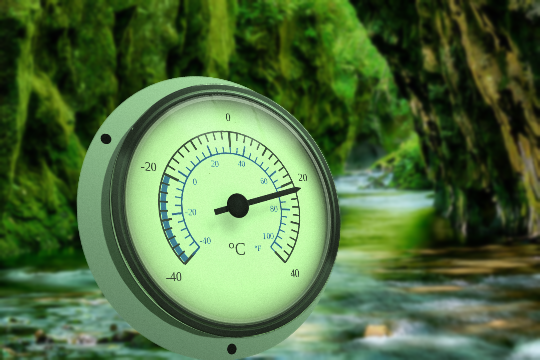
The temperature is 22°C
